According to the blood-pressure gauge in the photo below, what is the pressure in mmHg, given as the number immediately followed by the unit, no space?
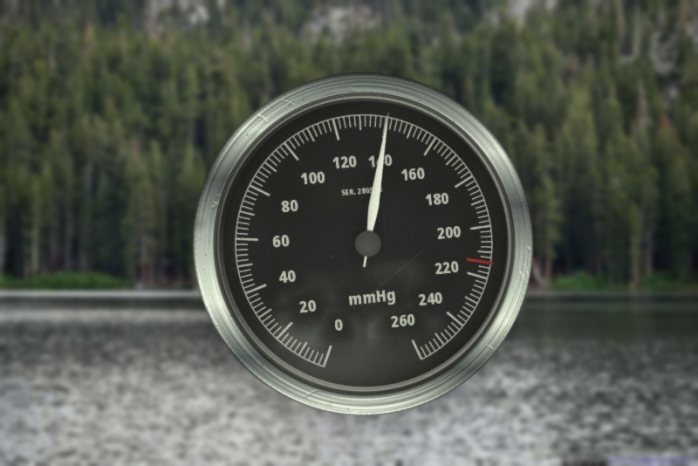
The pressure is 140mmHg
